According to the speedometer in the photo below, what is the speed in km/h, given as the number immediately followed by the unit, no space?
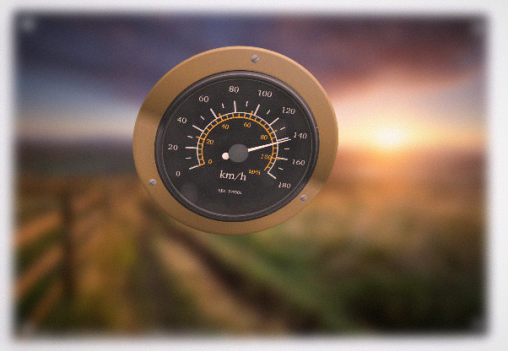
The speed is 140km/h
